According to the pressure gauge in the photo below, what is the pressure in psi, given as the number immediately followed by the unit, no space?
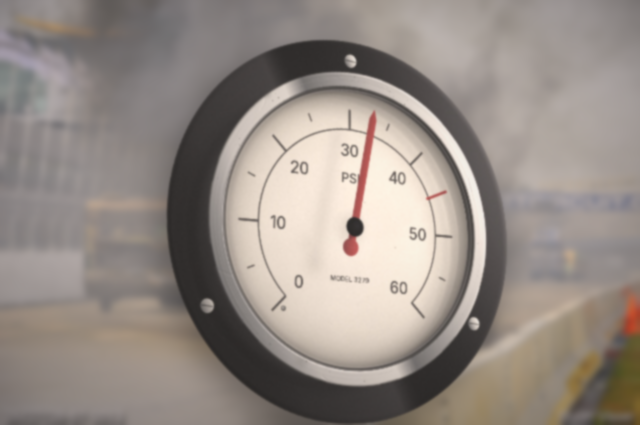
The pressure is 32.5psi
